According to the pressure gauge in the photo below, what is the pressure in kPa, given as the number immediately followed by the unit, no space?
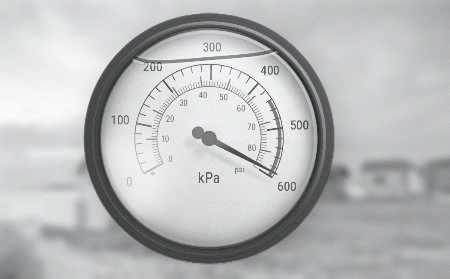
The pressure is 590kPa
